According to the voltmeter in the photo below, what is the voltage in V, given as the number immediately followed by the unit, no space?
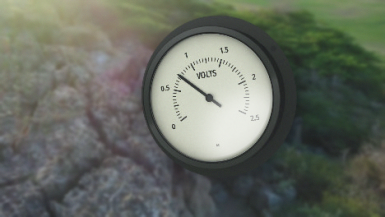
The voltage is 0.75V
